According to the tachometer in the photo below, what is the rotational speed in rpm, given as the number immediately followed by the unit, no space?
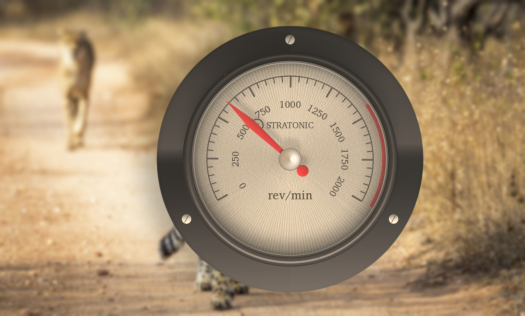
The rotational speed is 600rpm
